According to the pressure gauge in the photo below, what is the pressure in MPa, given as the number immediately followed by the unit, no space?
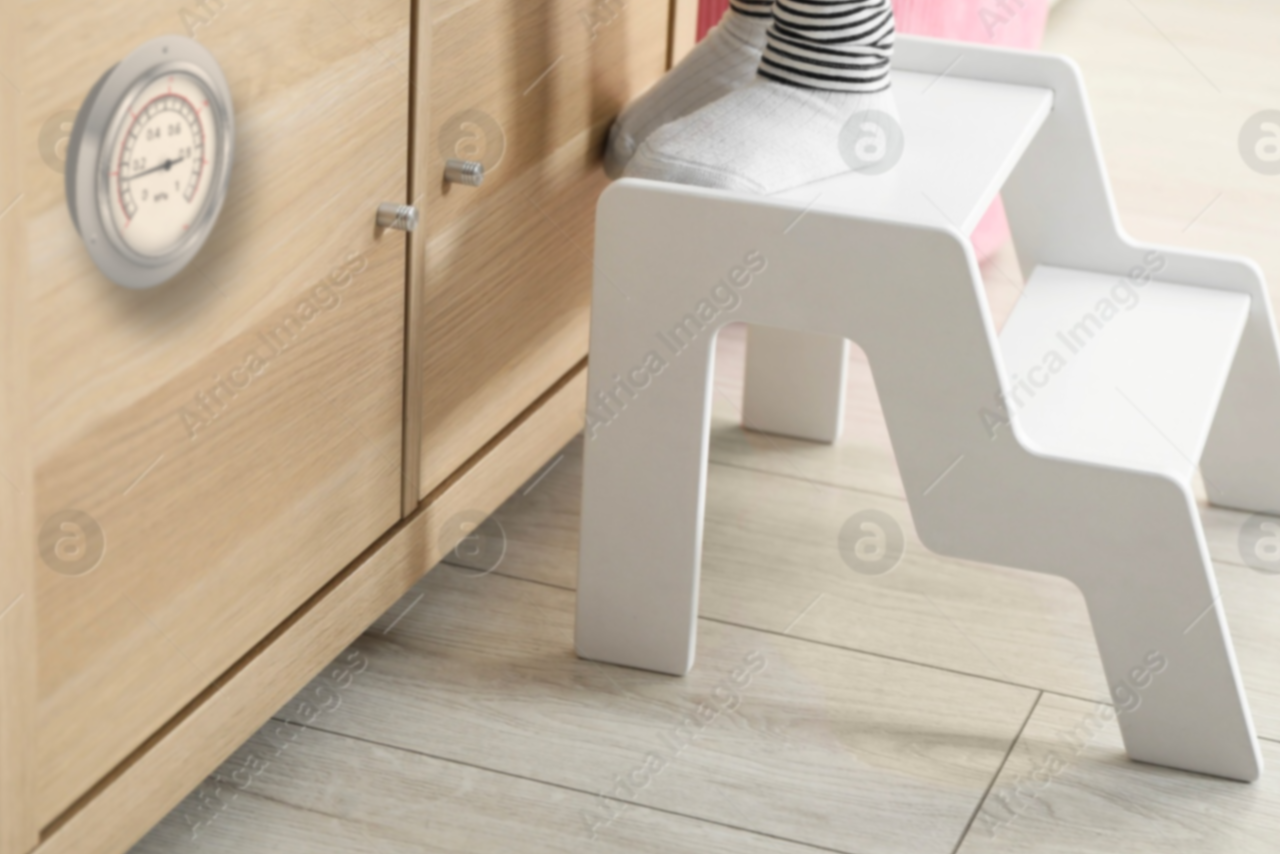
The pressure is 0.15MPa
